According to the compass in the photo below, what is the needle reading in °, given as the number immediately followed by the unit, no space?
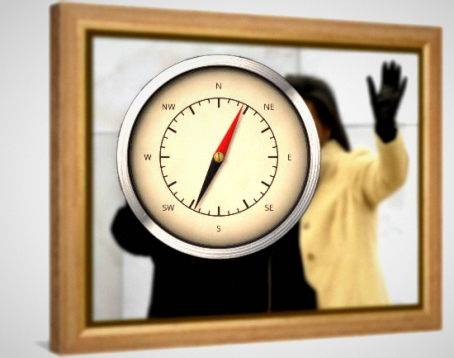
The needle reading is 25°
